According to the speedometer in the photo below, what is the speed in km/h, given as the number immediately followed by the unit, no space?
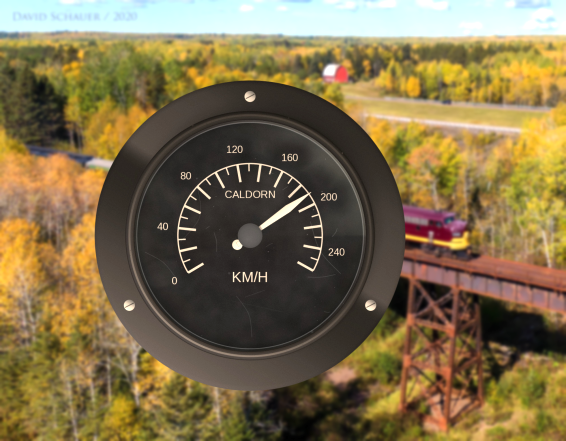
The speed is 190km/h
